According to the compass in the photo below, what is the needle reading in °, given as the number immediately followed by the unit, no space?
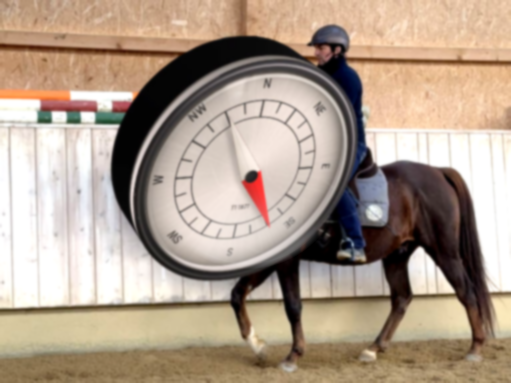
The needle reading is 150°
